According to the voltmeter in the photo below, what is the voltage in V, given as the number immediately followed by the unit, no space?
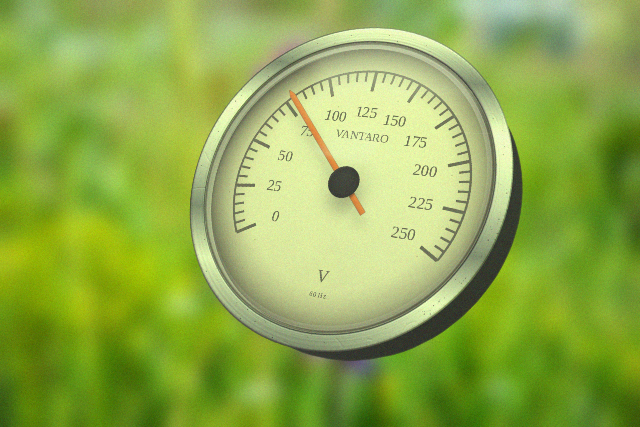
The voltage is 80V
